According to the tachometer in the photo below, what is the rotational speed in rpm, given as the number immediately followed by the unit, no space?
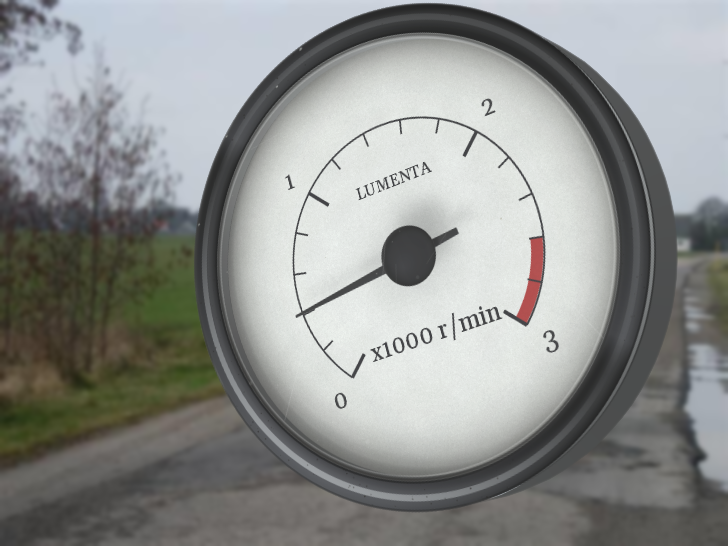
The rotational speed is 400rpm
